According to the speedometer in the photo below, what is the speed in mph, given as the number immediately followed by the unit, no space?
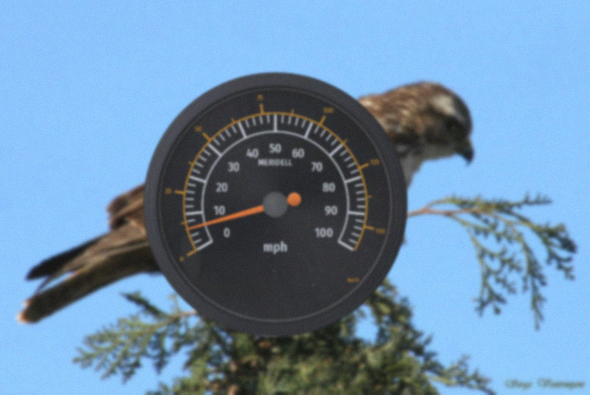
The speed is 6mph
